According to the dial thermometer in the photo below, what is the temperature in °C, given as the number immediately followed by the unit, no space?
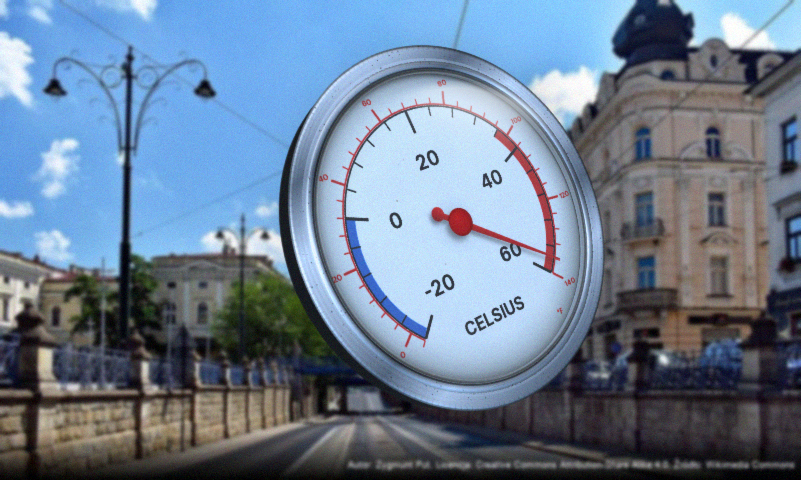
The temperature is 58°C
